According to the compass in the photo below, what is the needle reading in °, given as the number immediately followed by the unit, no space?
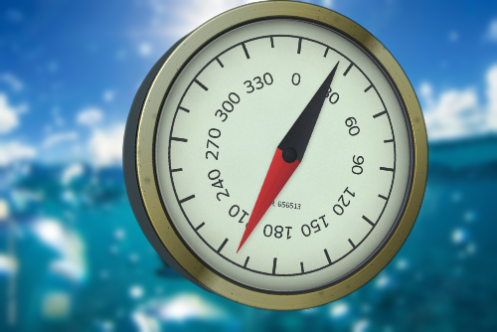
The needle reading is 202.5°
